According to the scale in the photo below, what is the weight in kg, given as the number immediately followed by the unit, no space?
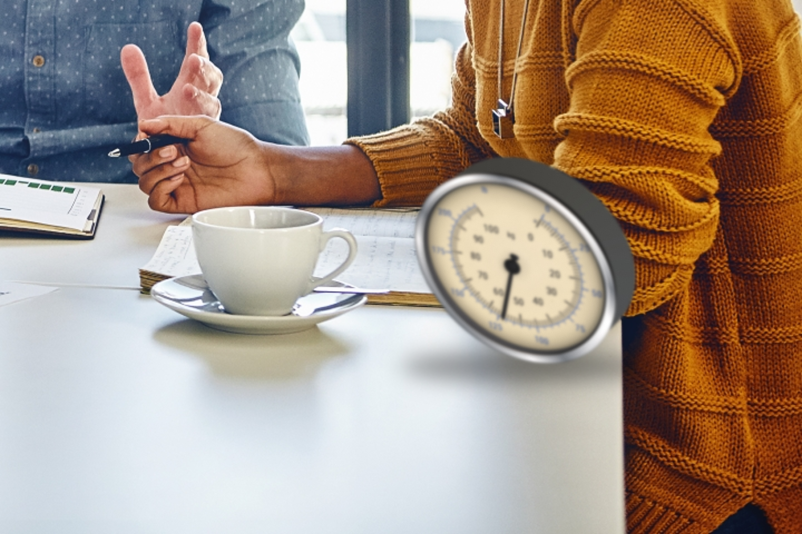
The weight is 55kg
